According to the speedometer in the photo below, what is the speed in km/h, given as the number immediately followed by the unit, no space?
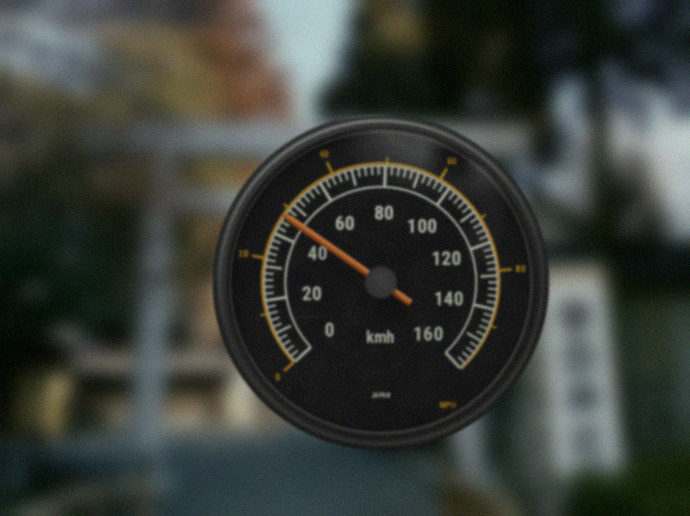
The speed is 46km/h
